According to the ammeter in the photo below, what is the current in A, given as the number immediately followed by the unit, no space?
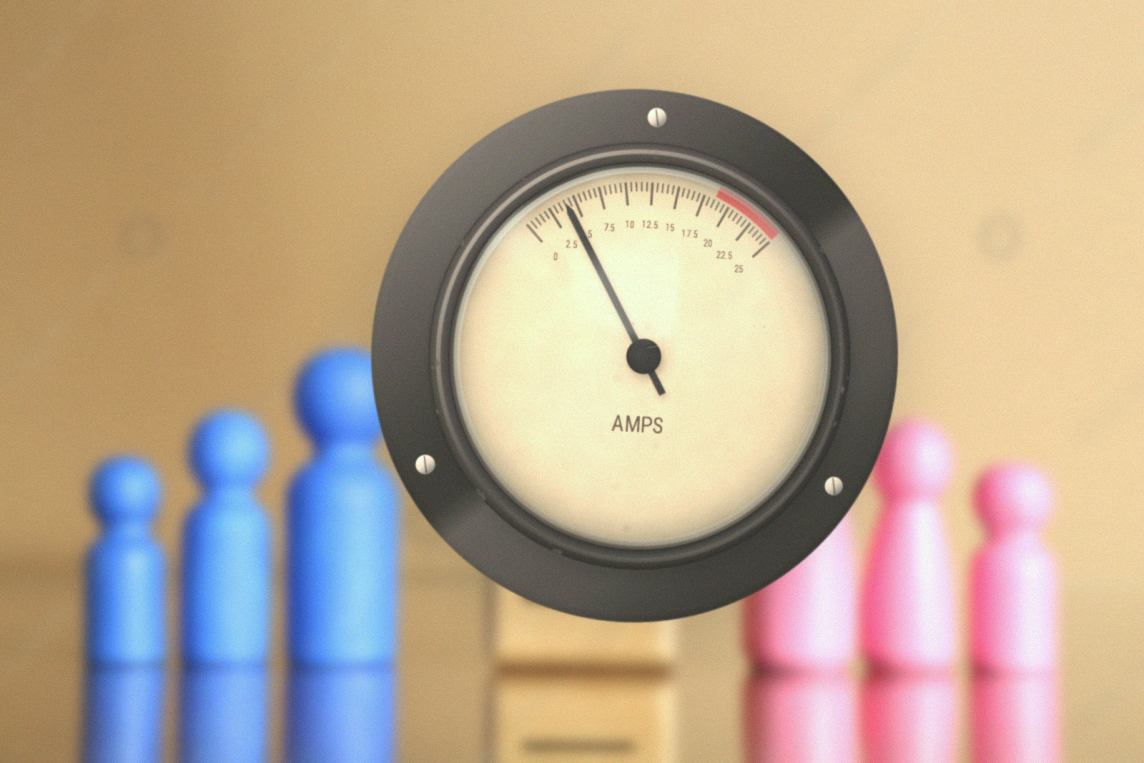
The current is 4A
